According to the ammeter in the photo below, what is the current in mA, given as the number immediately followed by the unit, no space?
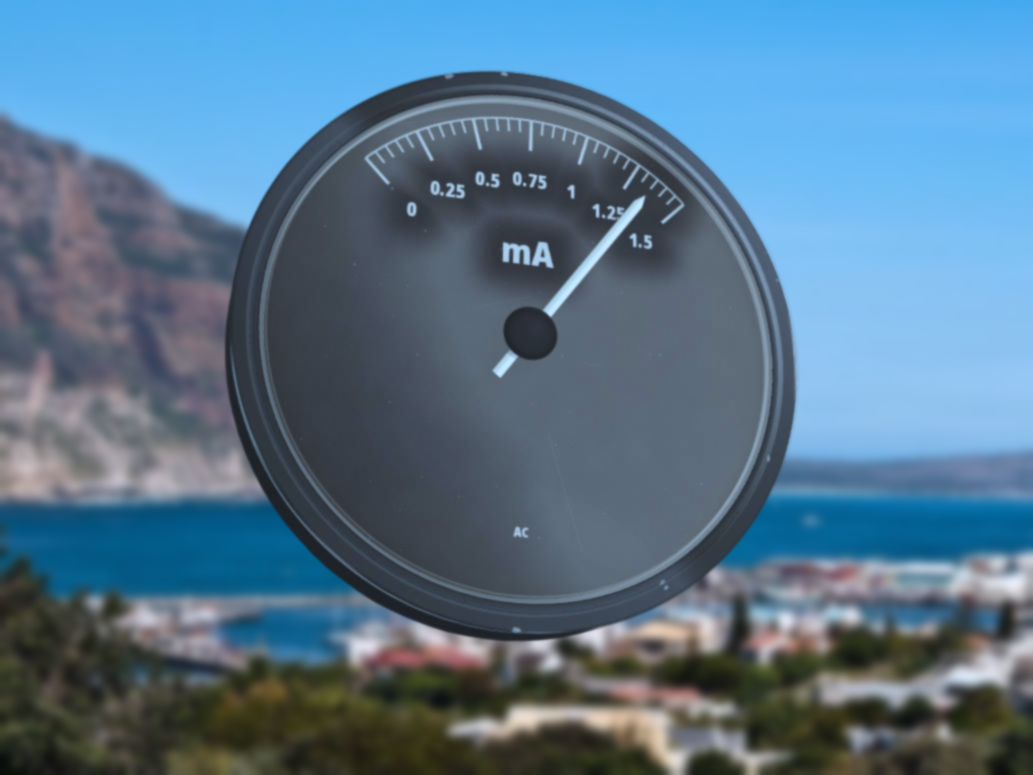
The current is 1.35mA
